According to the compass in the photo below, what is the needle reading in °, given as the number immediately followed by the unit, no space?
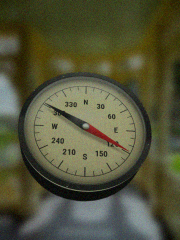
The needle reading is 120°
